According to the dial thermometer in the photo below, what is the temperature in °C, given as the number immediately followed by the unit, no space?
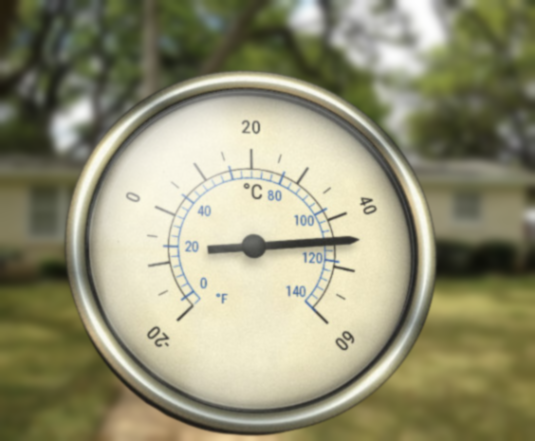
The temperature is 45°C
